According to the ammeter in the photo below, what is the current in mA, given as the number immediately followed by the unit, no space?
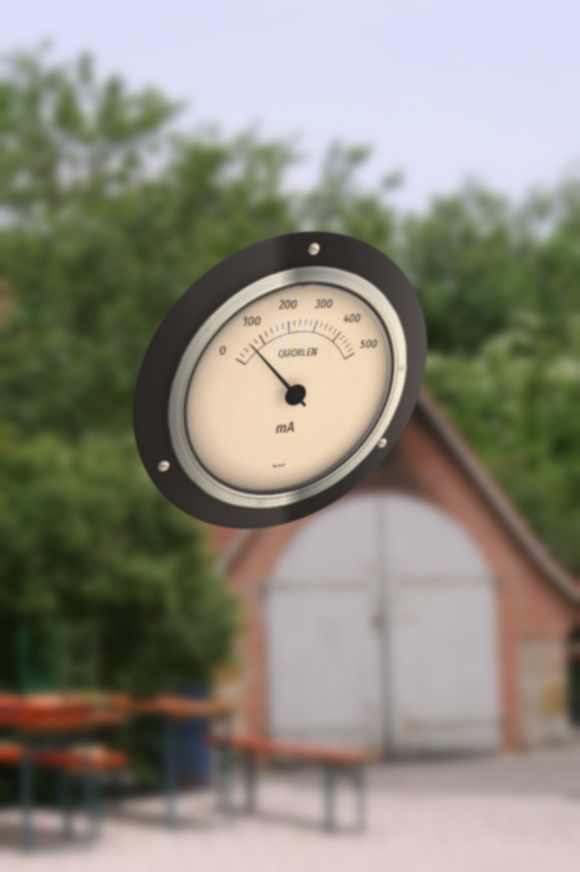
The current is 60mA
